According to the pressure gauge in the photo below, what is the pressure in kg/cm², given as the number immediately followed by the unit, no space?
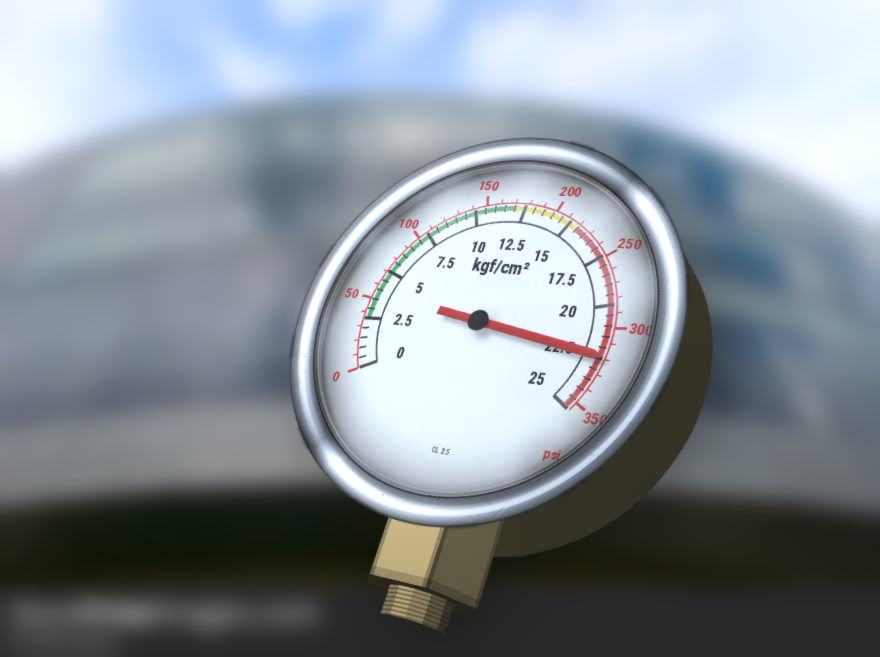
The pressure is 22.5kg/cm²
